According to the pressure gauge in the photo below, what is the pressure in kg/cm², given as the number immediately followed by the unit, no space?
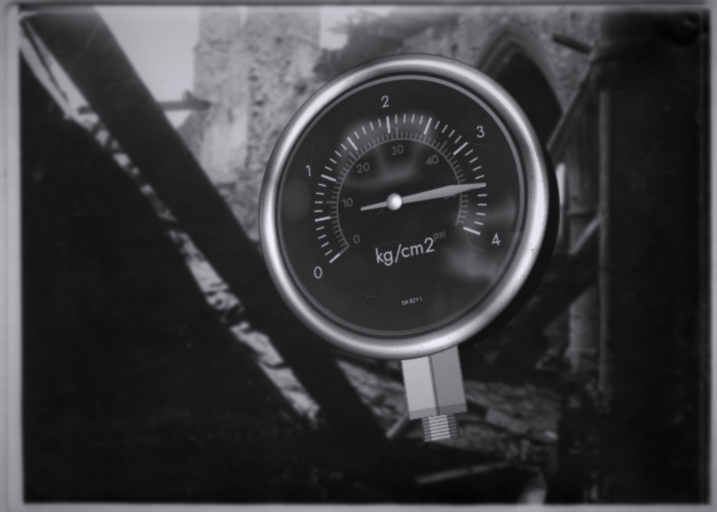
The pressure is 3.5kg/cm²
